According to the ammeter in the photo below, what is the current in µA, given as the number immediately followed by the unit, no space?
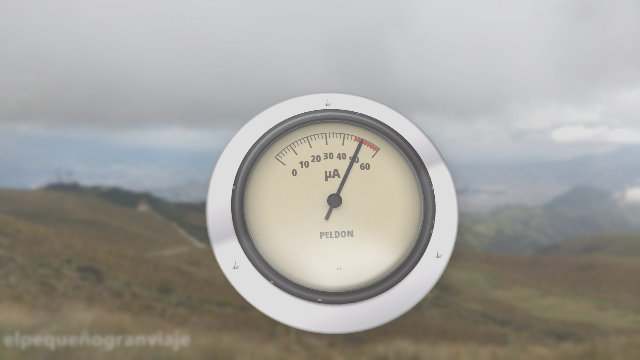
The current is 50µA
